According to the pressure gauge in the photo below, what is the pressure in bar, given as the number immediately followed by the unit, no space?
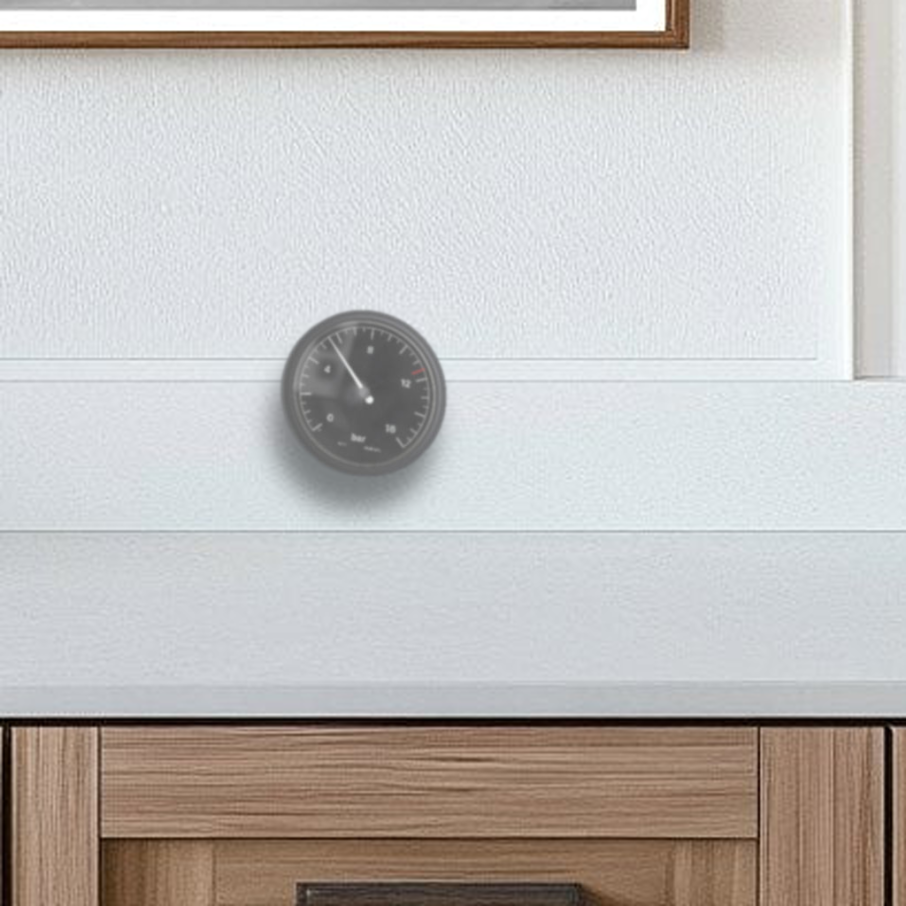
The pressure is 5.5bar
